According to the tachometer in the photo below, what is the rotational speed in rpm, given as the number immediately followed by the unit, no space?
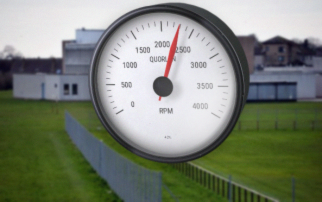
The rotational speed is 2300rpm
